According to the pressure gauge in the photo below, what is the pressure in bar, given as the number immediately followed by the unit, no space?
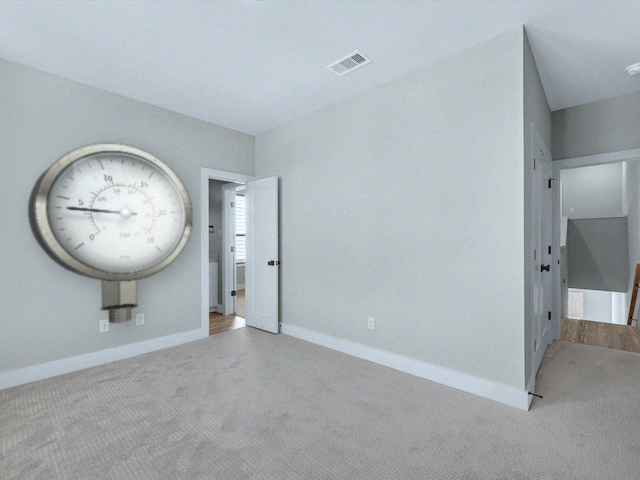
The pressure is 4bar
